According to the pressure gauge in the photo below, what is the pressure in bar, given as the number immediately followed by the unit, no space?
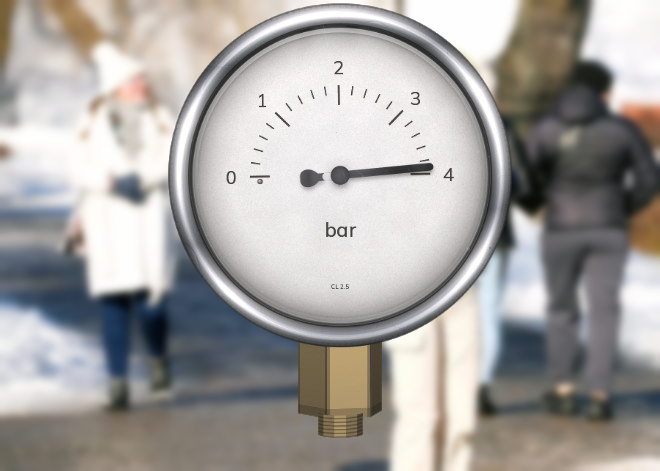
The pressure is 3.9bar
